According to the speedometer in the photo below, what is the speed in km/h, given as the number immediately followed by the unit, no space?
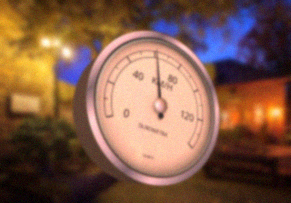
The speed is 60km/h
